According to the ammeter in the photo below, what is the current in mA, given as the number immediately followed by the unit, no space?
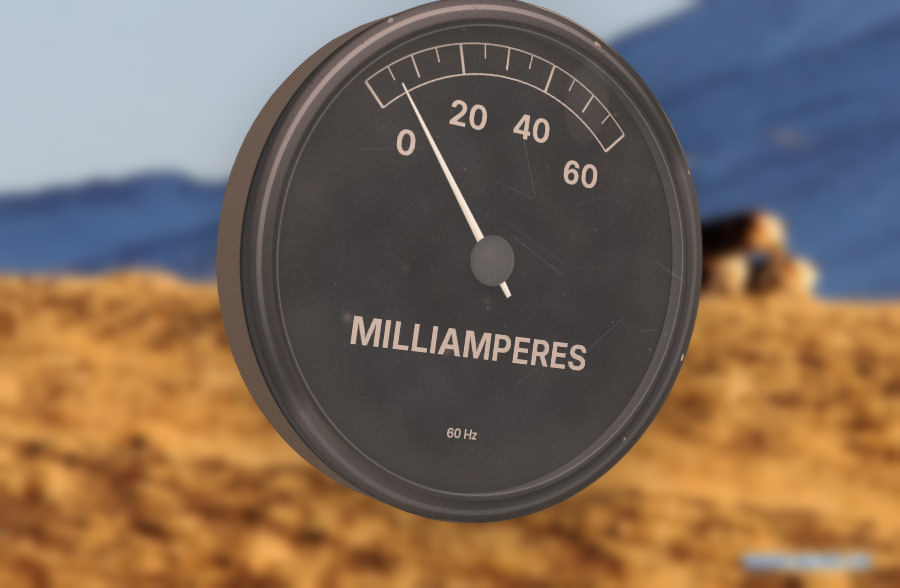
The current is 5mA
